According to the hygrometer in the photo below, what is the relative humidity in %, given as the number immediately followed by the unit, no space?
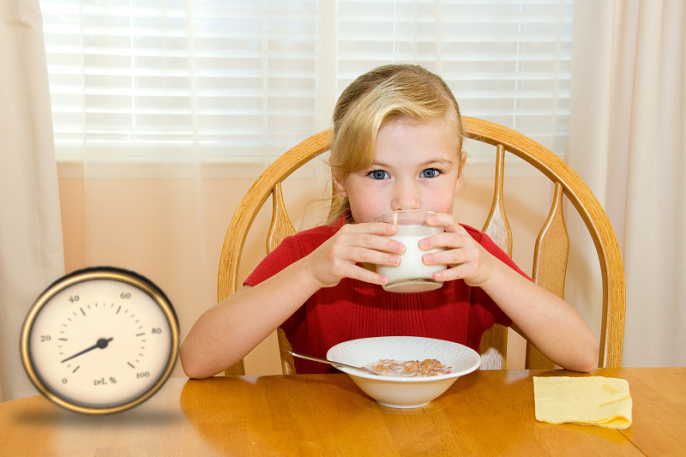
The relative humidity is 8%
